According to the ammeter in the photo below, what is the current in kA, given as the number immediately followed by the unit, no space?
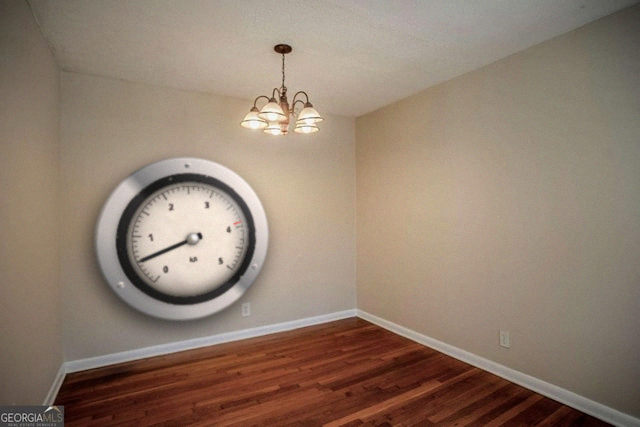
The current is 0.5kA
